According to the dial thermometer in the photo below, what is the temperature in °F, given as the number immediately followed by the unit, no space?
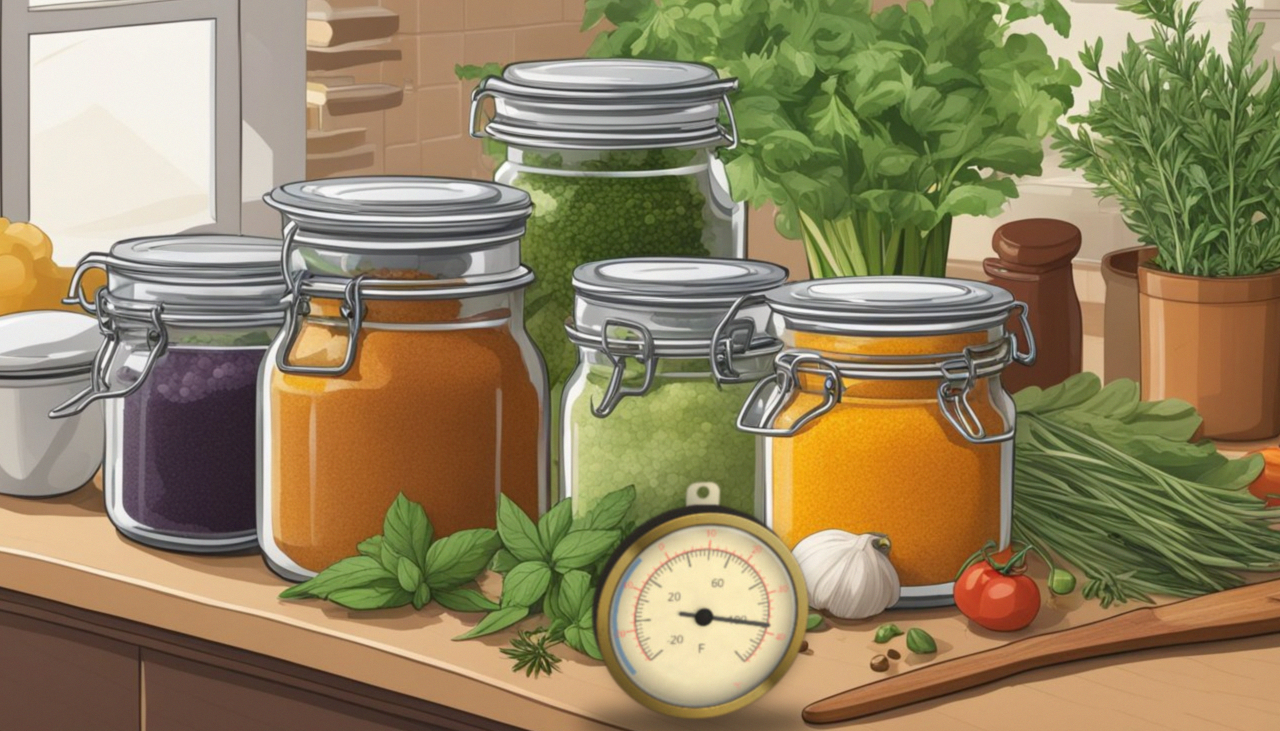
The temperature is 100°F
